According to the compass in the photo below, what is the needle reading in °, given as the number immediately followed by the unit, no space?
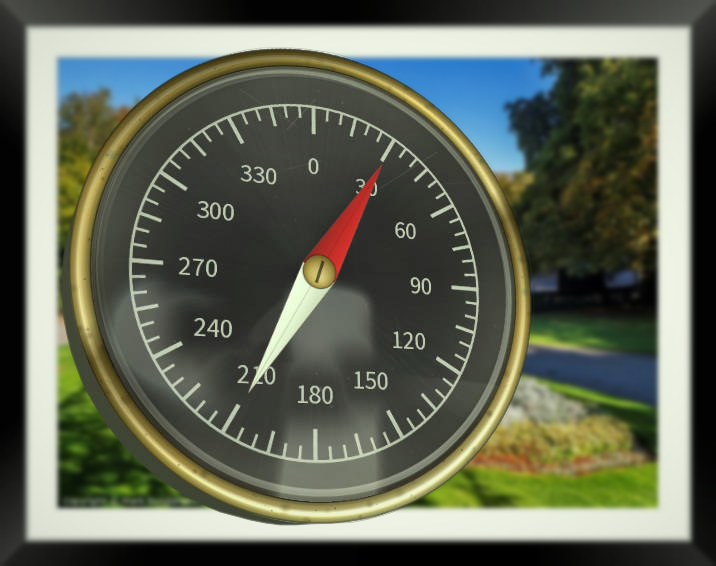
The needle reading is 30°
